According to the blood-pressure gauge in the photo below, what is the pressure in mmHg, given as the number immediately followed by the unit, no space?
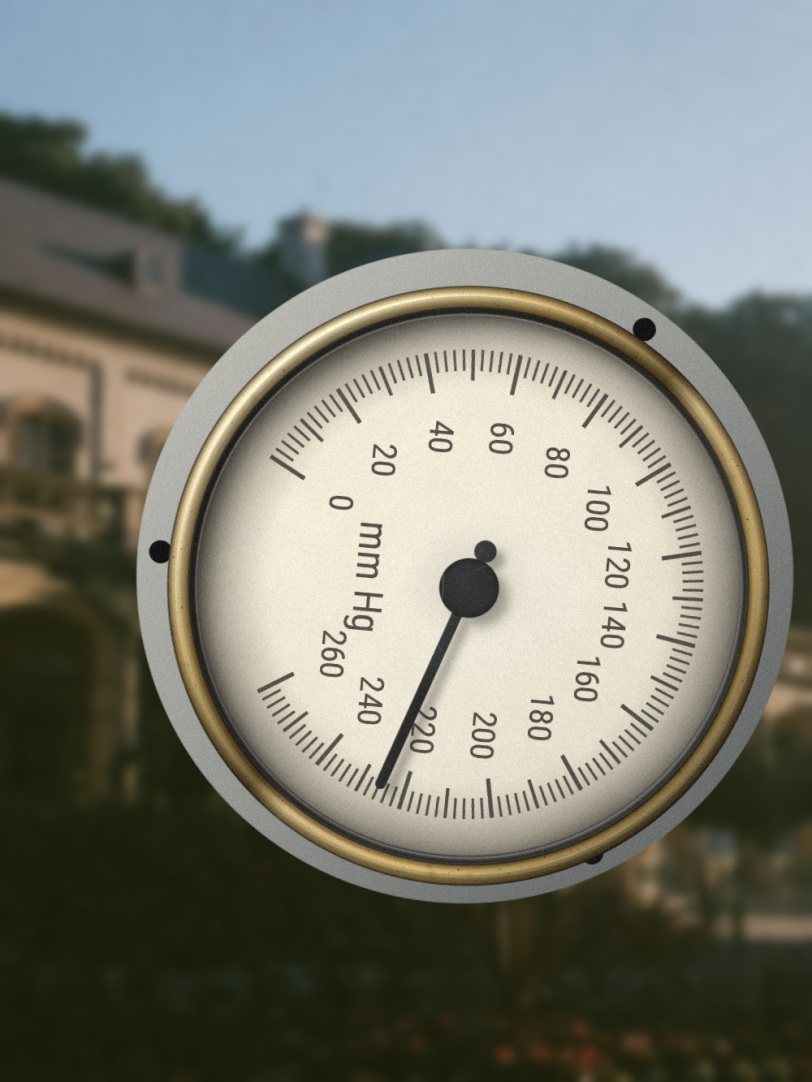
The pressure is 226mmHg
